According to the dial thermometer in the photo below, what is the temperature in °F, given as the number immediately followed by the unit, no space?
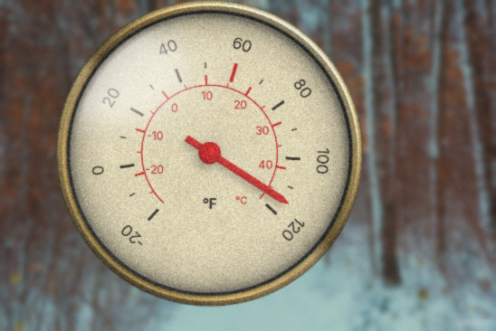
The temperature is 115°F
